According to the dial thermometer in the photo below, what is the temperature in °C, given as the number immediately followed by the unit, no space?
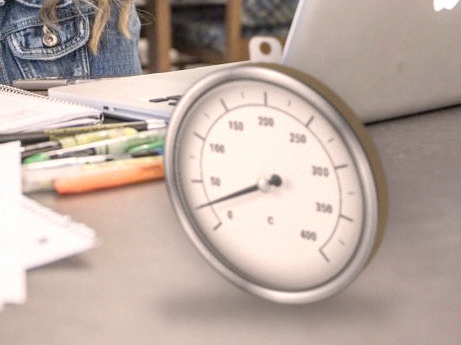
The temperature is 25°C
